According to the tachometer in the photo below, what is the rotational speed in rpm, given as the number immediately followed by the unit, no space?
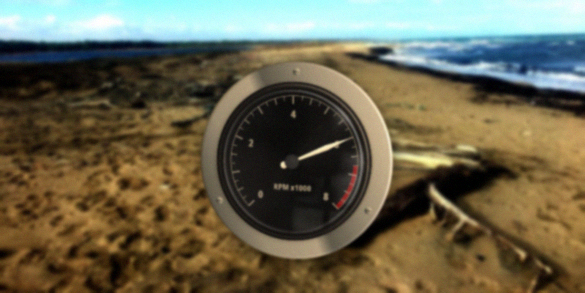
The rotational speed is 6000rpm
